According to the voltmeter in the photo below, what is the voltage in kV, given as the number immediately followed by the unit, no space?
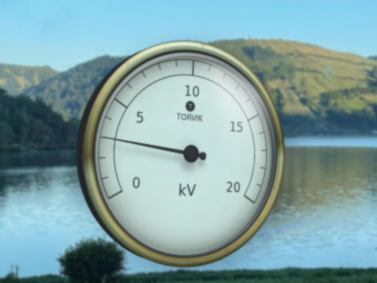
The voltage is 3kV
